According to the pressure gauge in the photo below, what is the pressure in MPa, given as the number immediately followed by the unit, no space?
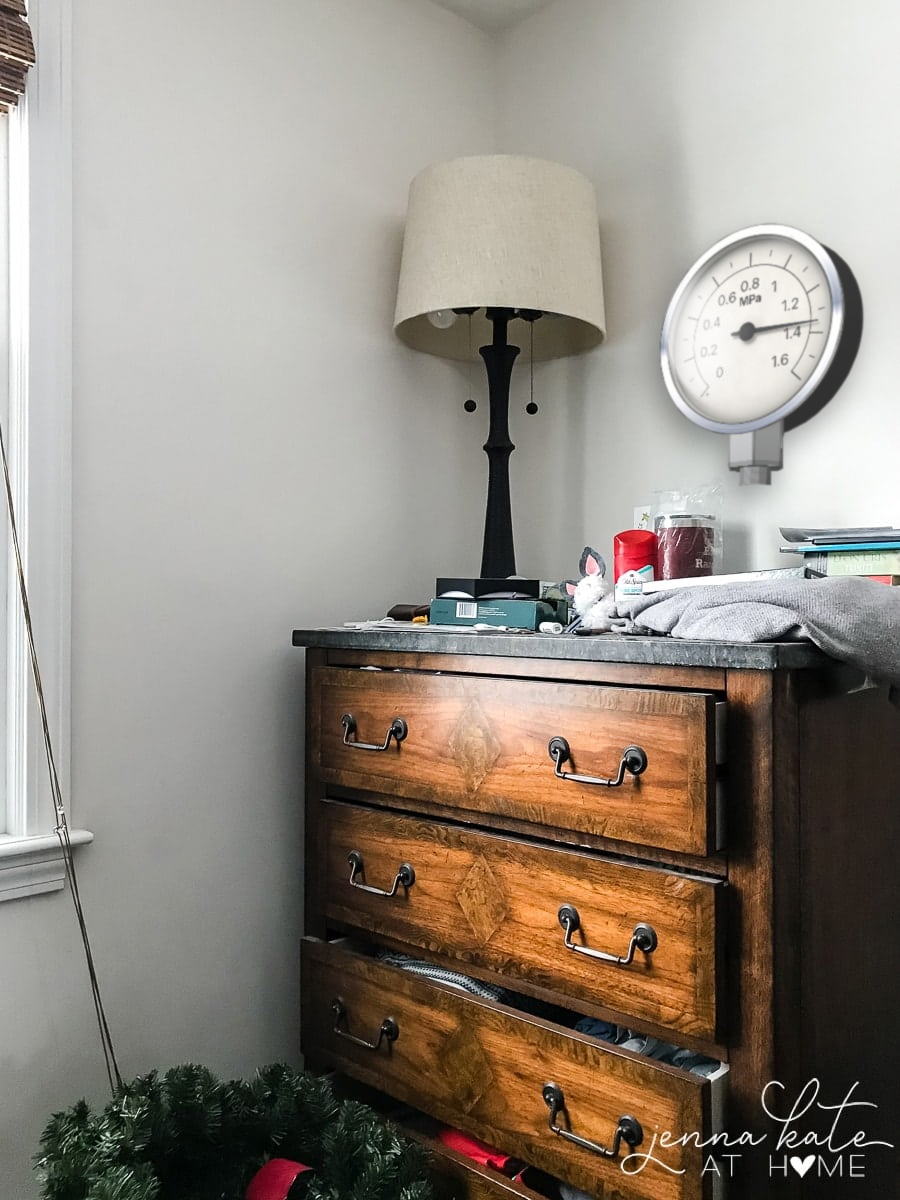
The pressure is 1.35MPa
